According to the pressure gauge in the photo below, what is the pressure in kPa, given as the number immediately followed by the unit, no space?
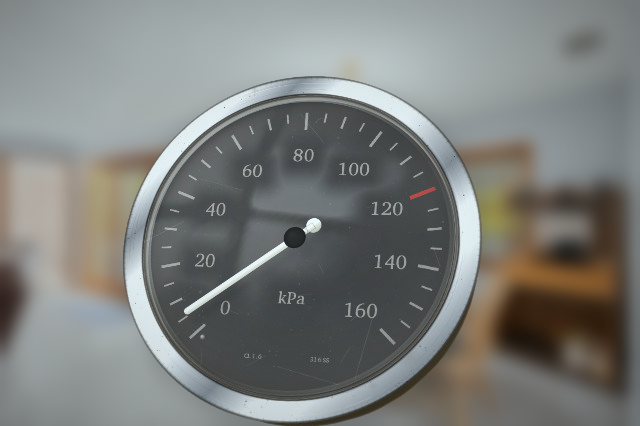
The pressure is 5kPa
